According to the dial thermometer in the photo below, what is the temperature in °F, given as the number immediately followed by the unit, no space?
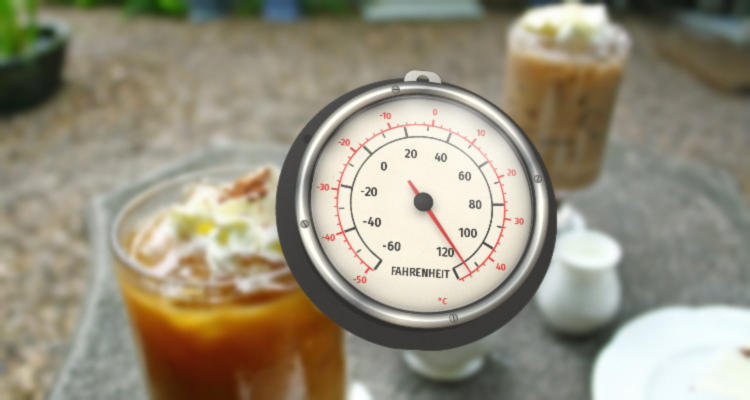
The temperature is 115°F
